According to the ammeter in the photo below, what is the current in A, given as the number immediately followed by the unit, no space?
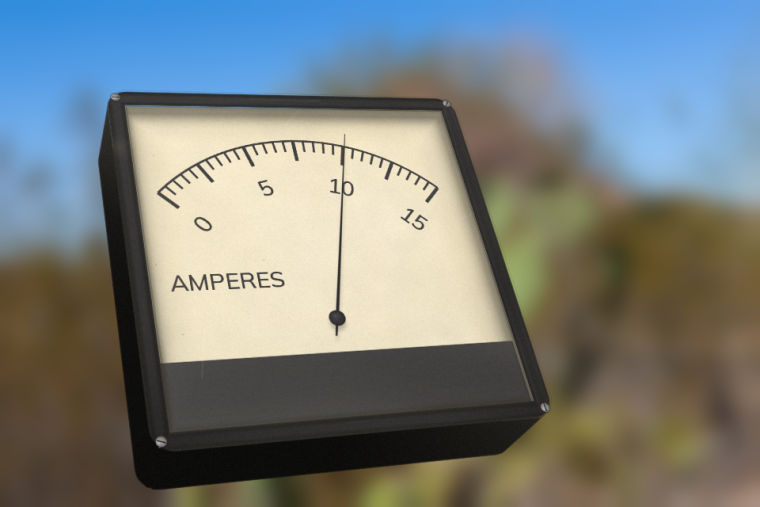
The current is 10A
